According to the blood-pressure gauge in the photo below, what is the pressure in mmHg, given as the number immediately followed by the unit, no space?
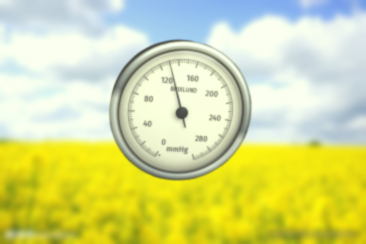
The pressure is 130mmHg
